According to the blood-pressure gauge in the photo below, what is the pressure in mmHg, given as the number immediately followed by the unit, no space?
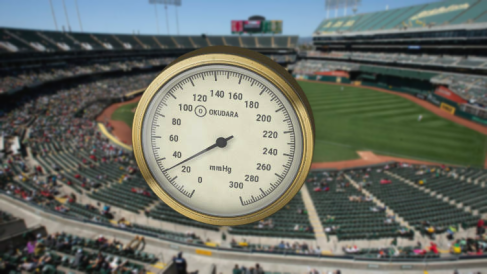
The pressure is 30mmHg
